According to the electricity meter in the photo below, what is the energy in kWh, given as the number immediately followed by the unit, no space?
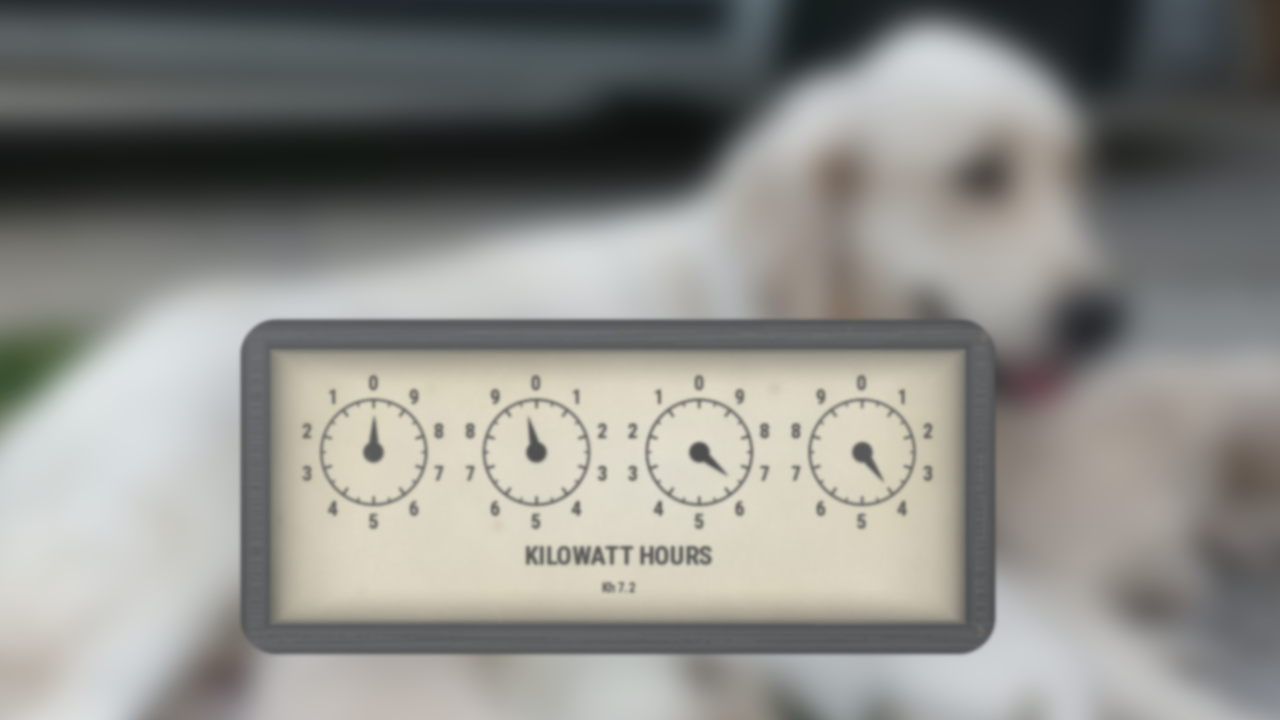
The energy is 9964kWh
